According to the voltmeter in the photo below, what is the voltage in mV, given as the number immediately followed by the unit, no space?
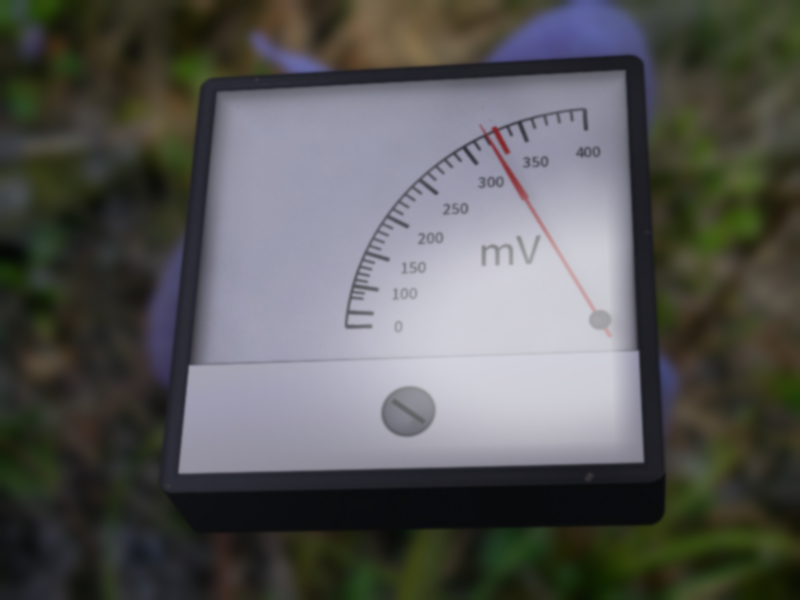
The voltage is 320mV
